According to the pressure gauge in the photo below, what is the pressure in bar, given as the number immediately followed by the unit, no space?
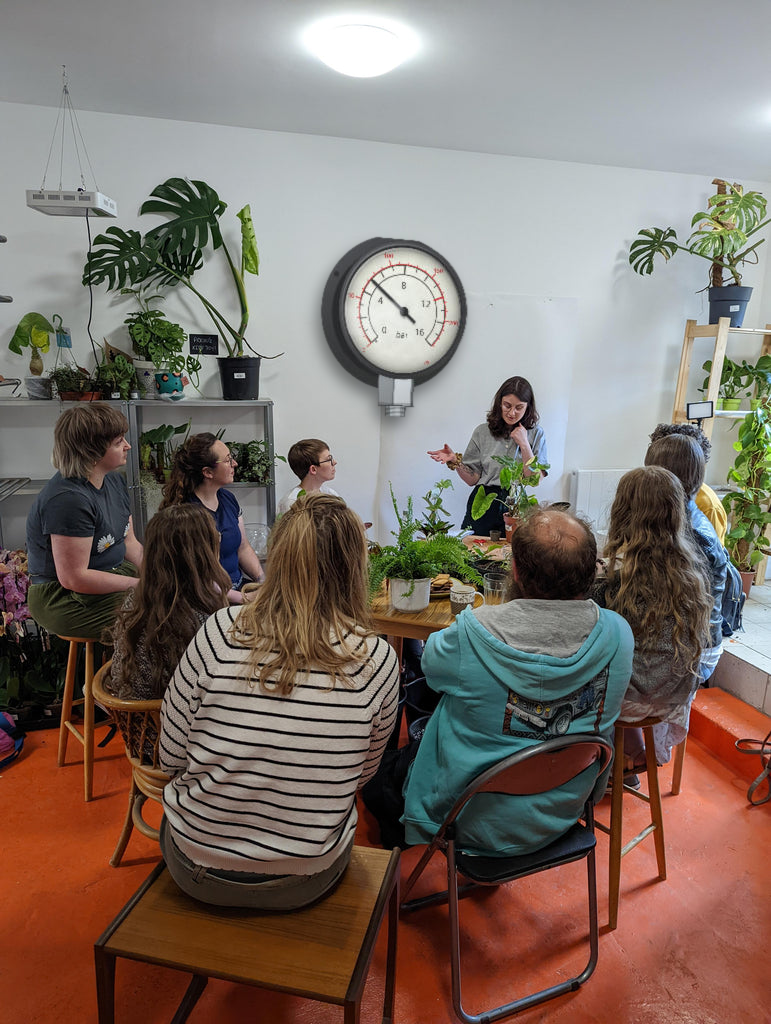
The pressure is 5bar
